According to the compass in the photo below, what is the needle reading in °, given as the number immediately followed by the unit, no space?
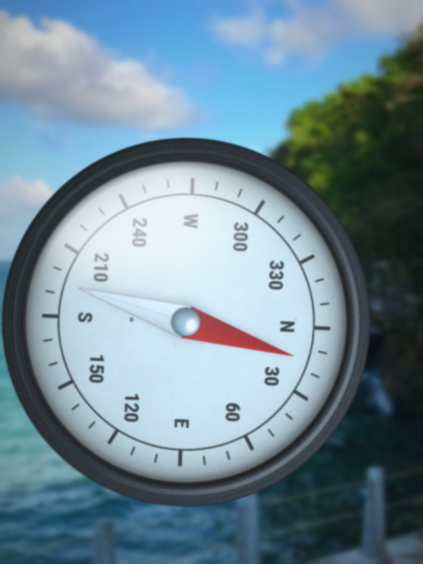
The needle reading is 15°
